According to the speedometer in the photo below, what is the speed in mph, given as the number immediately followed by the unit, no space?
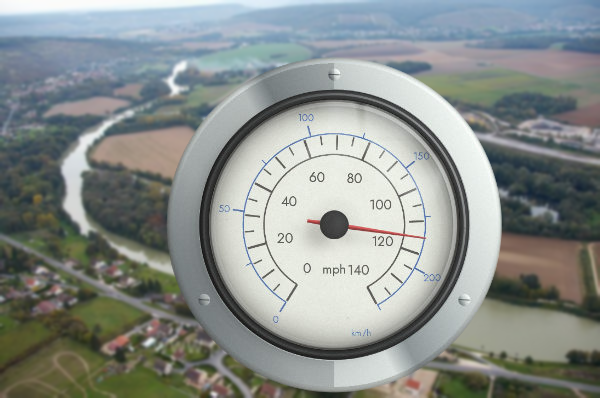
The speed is 115mph
